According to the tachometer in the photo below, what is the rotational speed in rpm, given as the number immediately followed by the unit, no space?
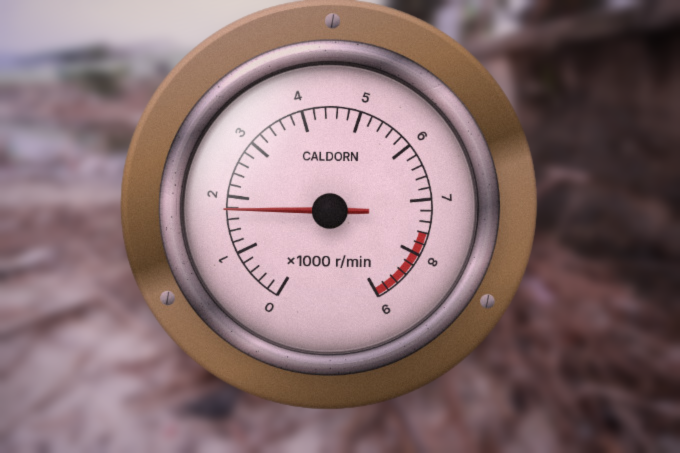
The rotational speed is 1800rpm
